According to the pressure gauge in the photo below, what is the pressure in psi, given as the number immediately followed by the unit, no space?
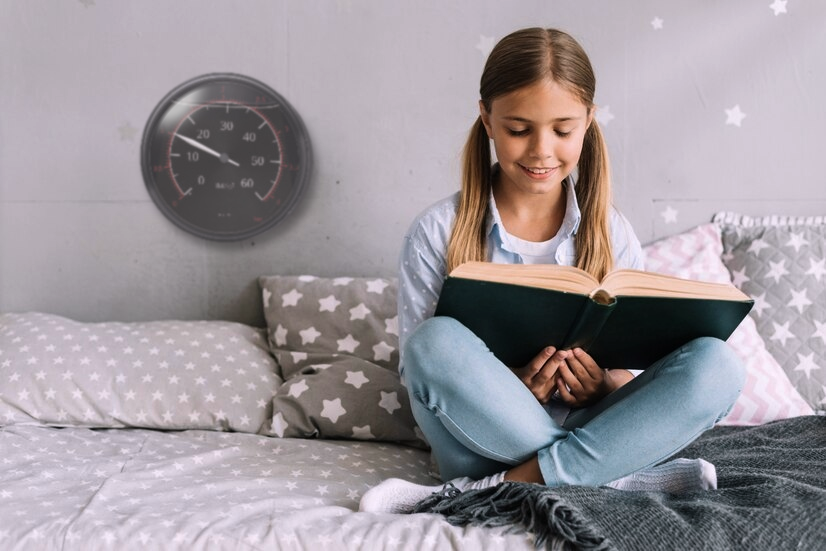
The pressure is 15psi
